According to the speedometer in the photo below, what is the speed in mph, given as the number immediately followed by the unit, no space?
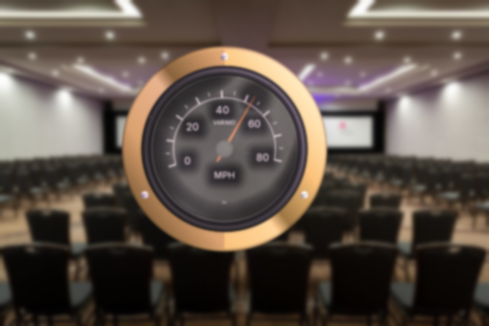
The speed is 52.5mph
